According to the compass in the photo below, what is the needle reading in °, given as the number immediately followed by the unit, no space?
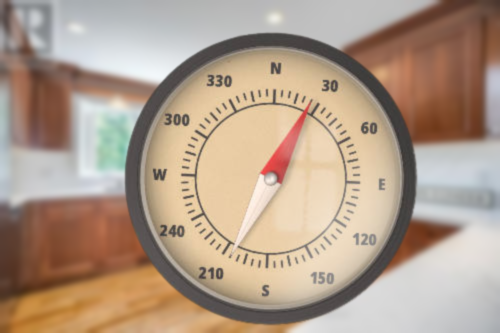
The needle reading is 25°
